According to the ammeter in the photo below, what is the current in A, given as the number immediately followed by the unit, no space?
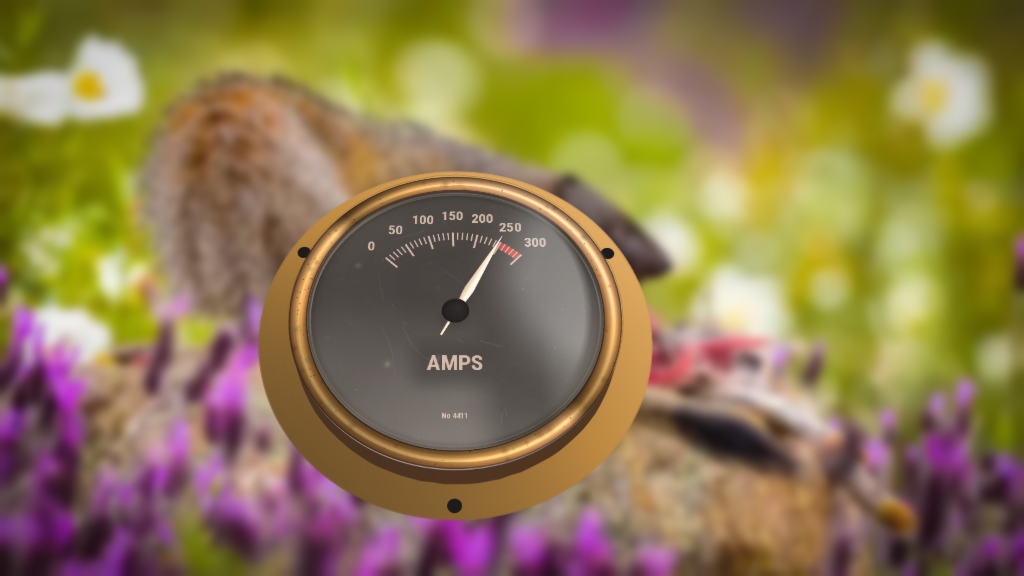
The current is 250A
